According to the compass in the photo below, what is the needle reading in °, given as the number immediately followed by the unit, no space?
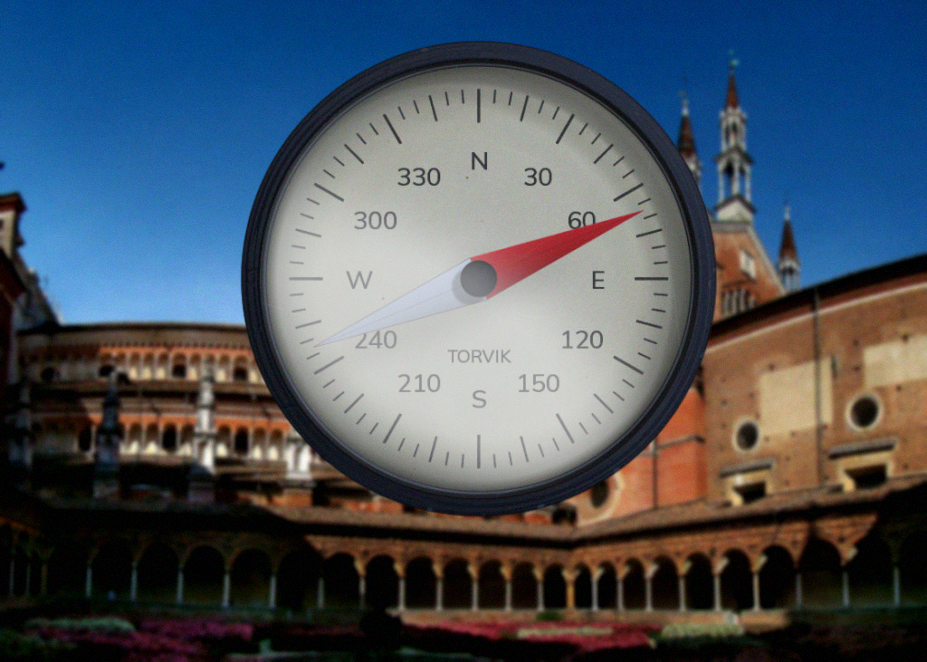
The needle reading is 67.5°
